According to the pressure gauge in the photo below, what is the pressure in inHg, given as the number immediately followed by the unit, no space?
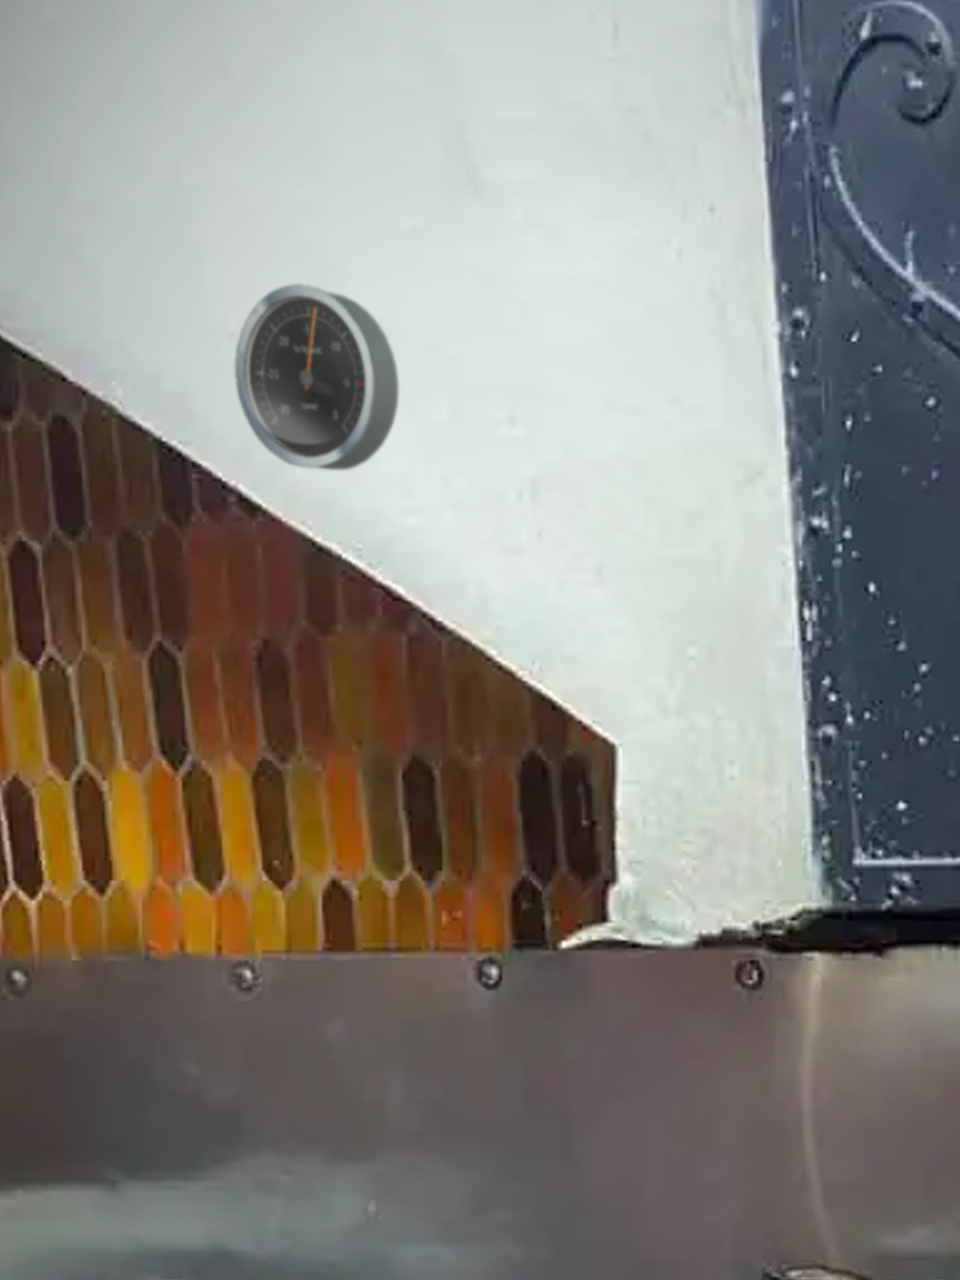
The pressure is -14inHg
